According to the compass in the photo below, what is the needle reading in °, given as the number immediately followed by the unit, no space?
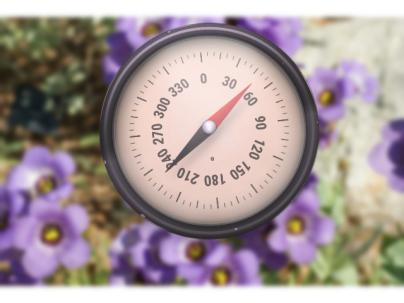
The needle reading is 50°
